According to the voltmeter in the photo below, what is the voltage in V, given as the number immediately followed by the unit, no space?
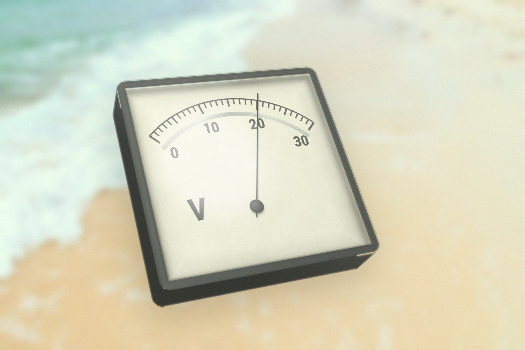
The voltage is 20V
